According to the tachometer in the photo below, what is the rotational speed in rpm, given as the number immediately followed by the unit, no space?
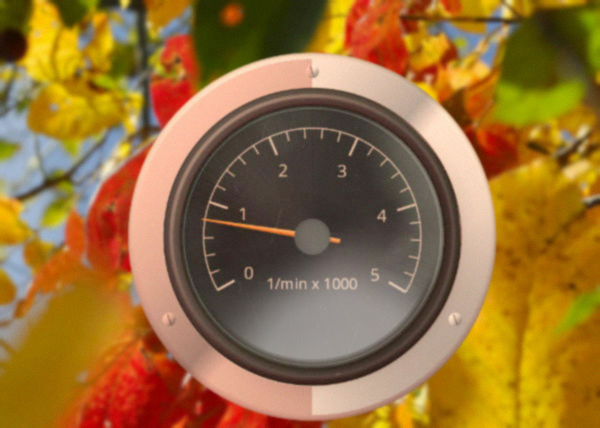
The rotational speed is 800rpm
